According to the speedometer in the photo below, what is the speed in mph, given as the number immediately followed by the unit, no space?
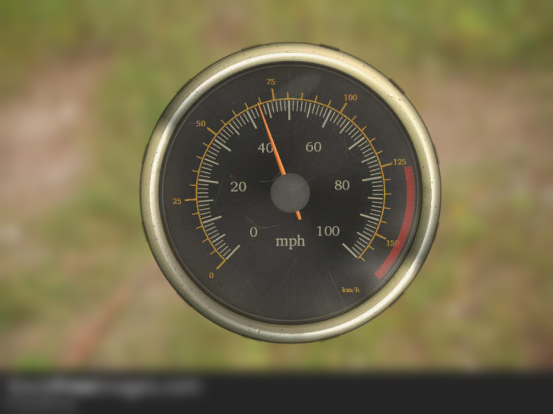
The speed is 43mph
